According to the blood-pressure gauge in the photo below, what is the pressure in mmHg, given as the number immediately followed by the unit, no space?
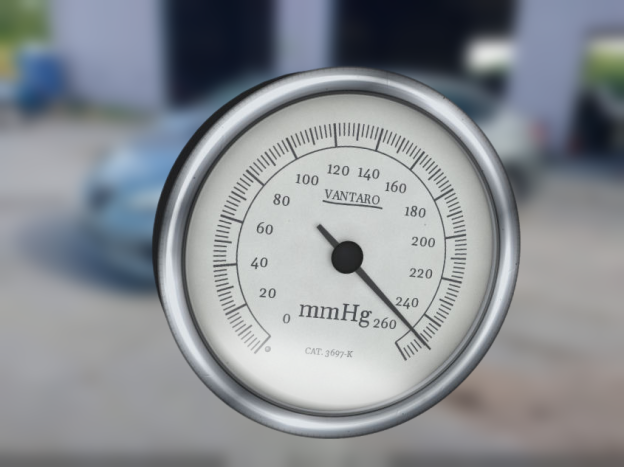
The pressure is 250mmHg
